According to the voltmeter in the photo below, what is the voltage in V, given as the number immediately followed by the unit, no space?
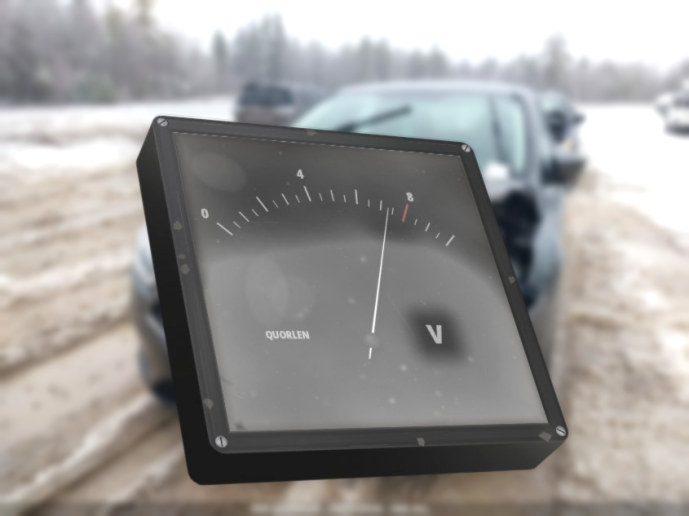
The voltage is 7.25V
